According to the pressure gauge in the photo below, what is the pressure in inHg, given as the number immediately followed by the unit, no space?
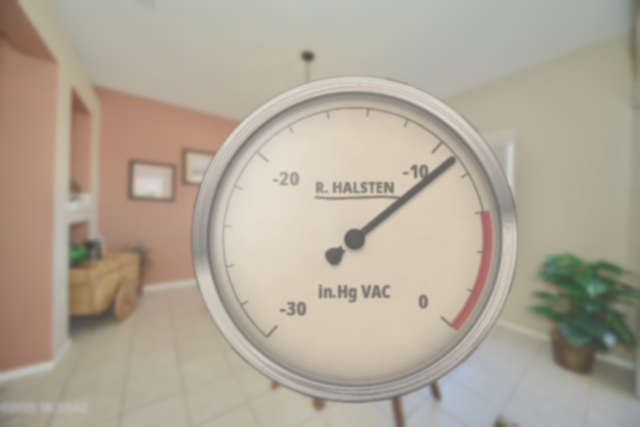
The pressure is -9inHg
